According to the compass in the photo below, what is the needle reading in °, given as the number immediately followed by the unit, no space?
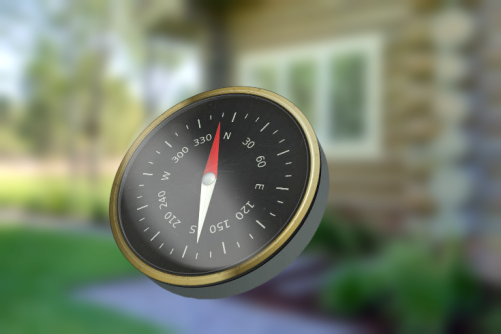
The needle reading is 350°
